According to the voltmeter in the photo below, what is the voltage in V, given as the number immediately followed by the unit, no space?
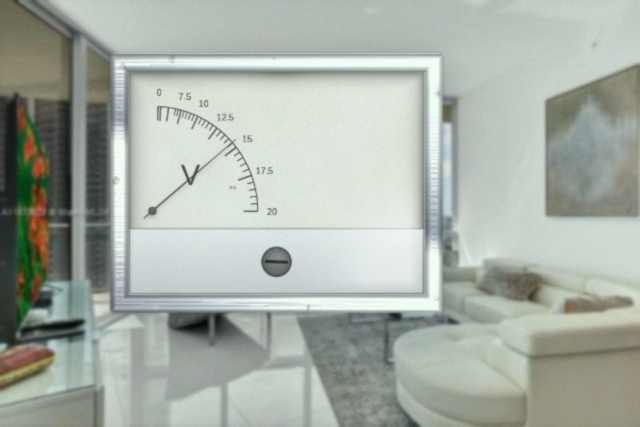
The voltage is 14.5V
